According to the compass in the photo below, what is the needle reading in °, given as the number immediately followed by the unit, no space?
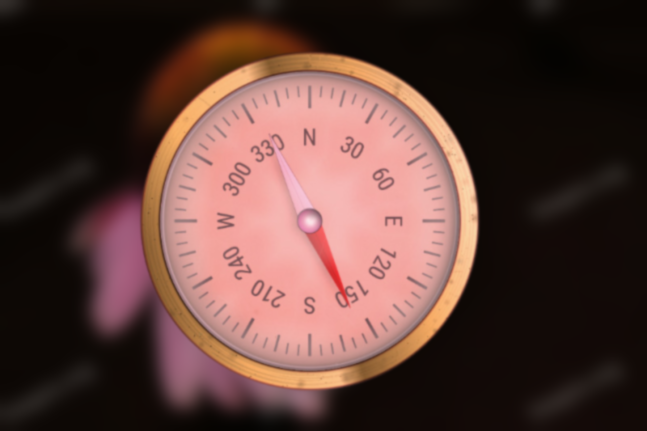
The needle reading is 155°
